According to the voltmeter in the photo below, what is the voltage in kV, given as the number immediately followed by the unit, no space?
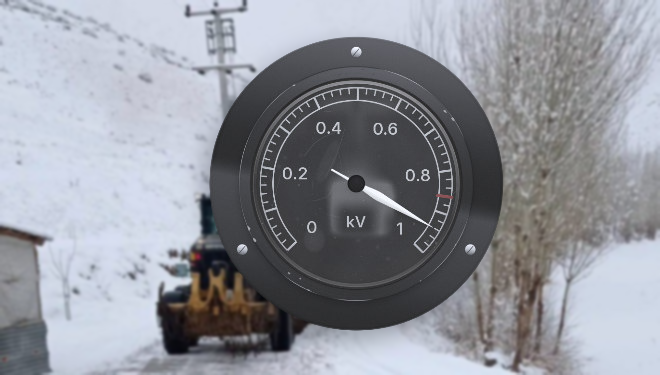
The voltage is 0.94kV
